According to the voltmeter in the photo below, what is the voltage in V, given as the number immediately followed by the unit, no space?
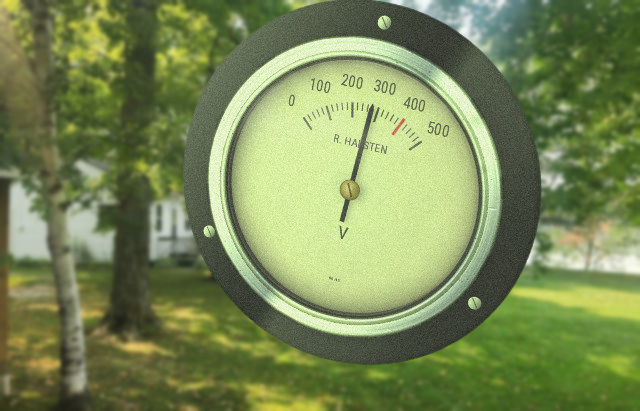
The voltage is 280V
